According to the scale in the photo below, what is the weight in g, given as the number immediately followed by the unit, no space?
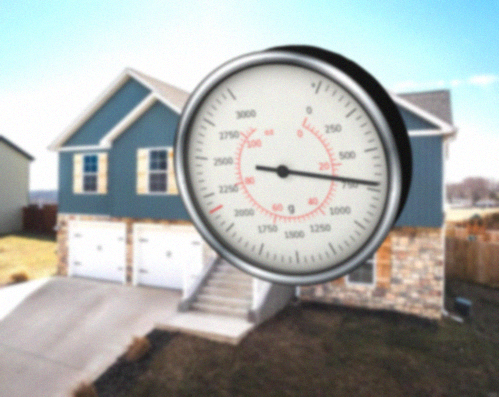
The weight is 700g
